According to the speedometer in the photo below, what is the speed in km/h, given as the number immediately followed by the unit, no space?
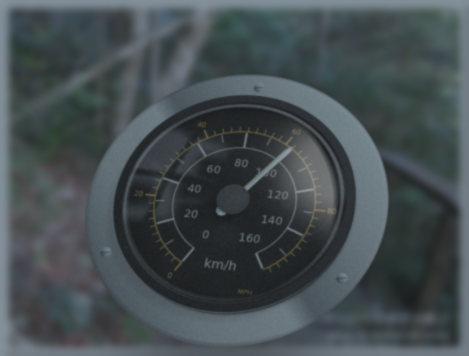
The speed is 100km/h
